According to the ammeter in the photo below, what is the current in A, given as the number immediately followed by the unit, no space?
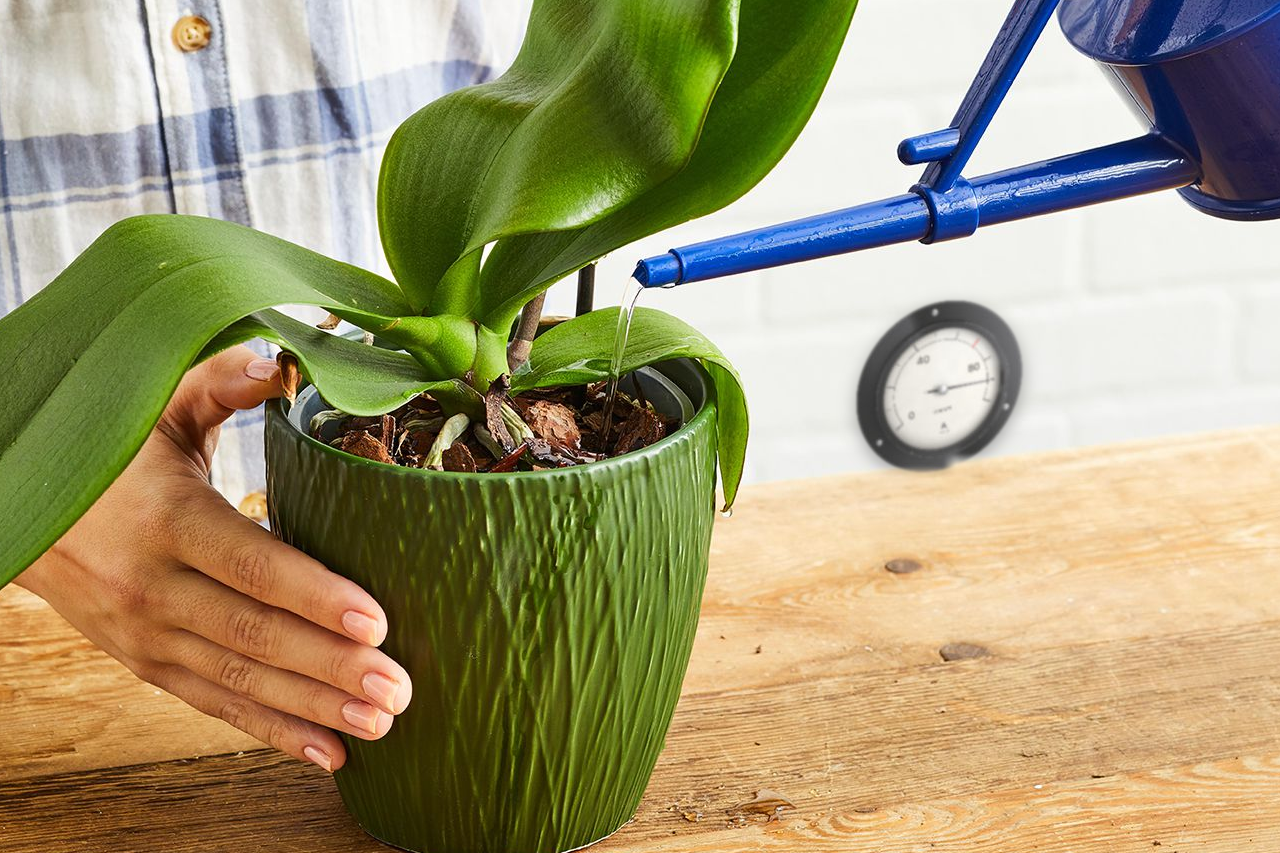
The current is 90A
